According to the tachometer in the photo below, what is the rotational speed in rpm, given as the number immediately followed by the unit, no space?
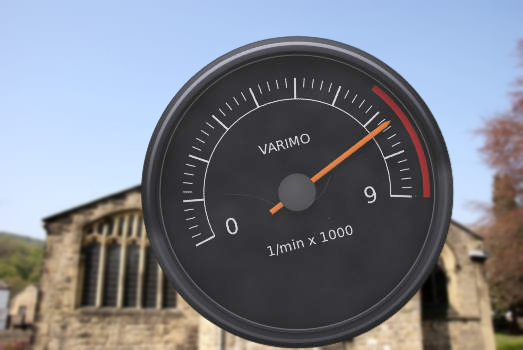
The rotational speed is 7300rpm
